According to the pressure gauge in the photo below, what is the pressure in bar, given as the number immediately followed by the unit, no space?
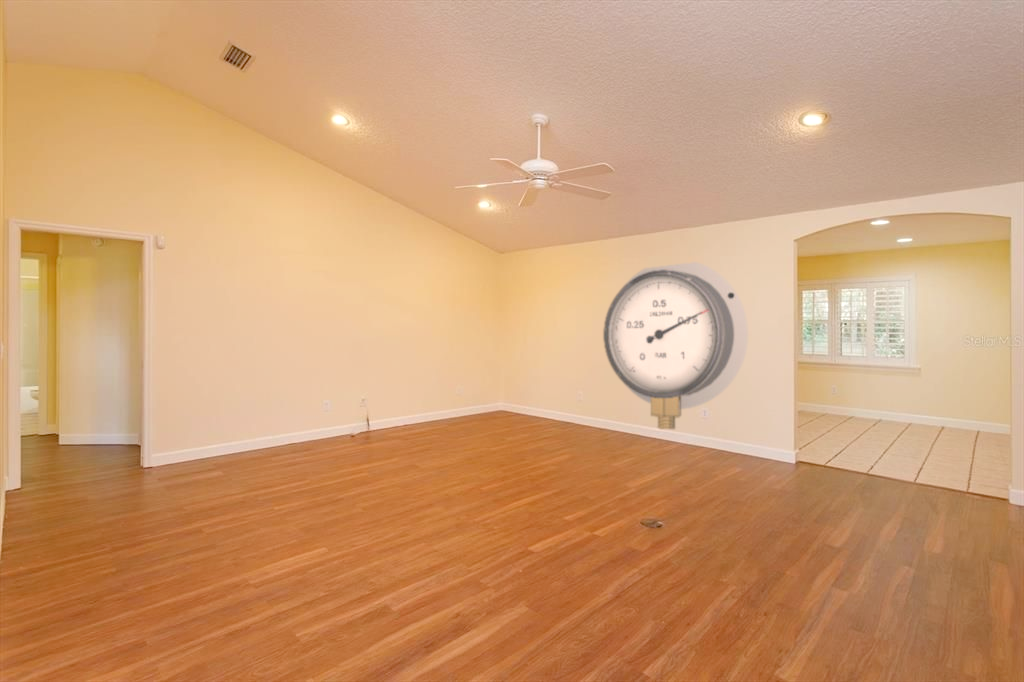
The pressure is 0.75bar
